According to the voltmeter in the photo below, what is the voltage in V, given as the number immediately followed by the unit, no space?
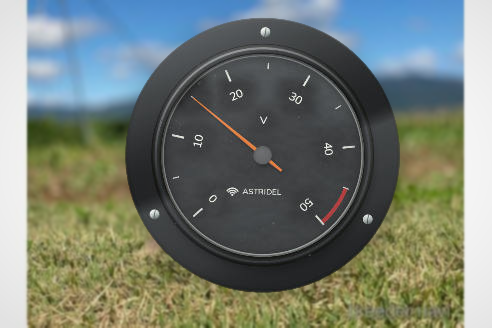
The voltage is 15V
